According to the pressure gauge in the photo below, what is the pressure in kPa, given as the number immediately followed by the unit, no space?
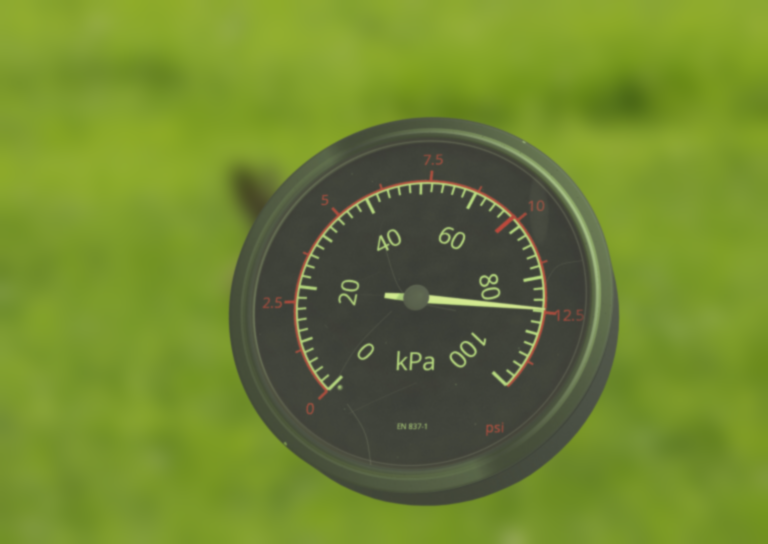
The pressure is 86kPa
